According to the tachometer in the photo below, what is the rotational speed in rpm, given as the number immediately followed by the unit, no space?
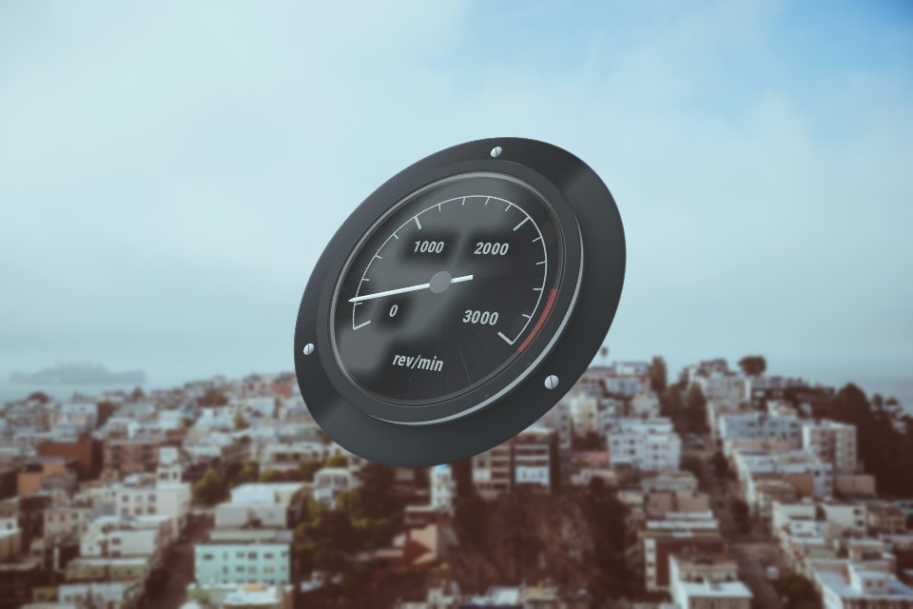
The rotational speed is 200rpm
